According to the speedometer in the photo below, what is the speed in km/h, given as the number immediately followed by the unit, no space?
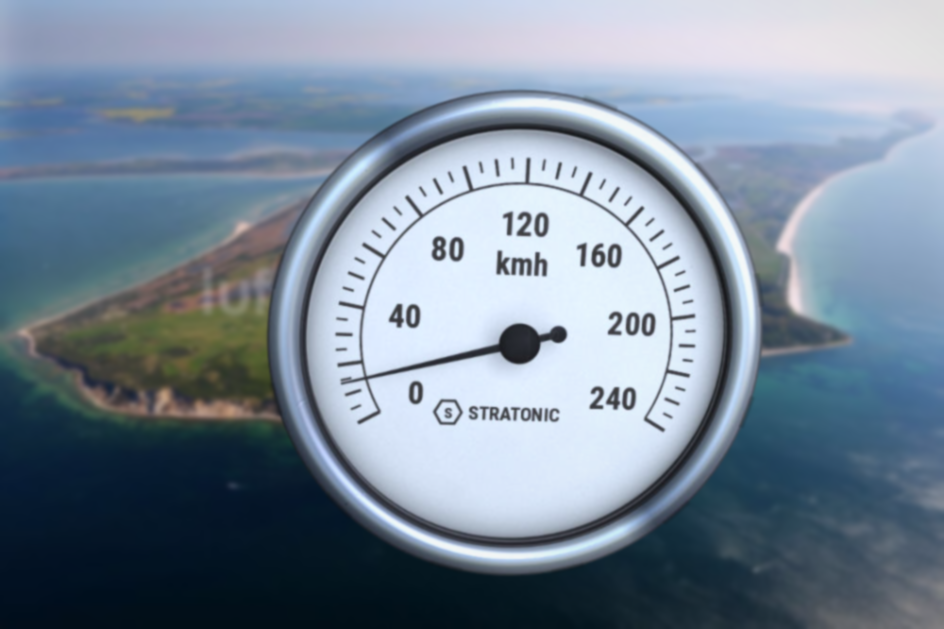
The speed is 15km/h
